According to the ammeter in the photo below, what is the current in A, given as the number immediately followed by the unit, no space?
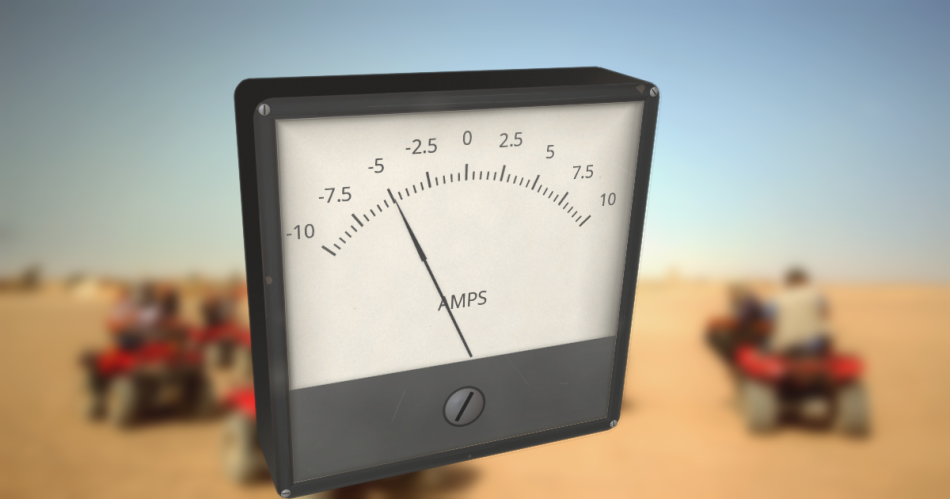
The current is -5A
